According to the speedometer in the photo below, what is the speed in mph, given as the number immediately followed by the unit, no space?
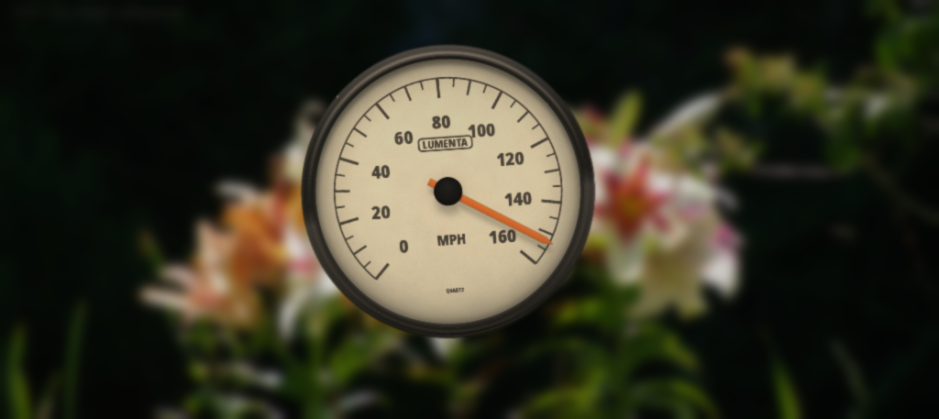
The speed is 152.5mph
